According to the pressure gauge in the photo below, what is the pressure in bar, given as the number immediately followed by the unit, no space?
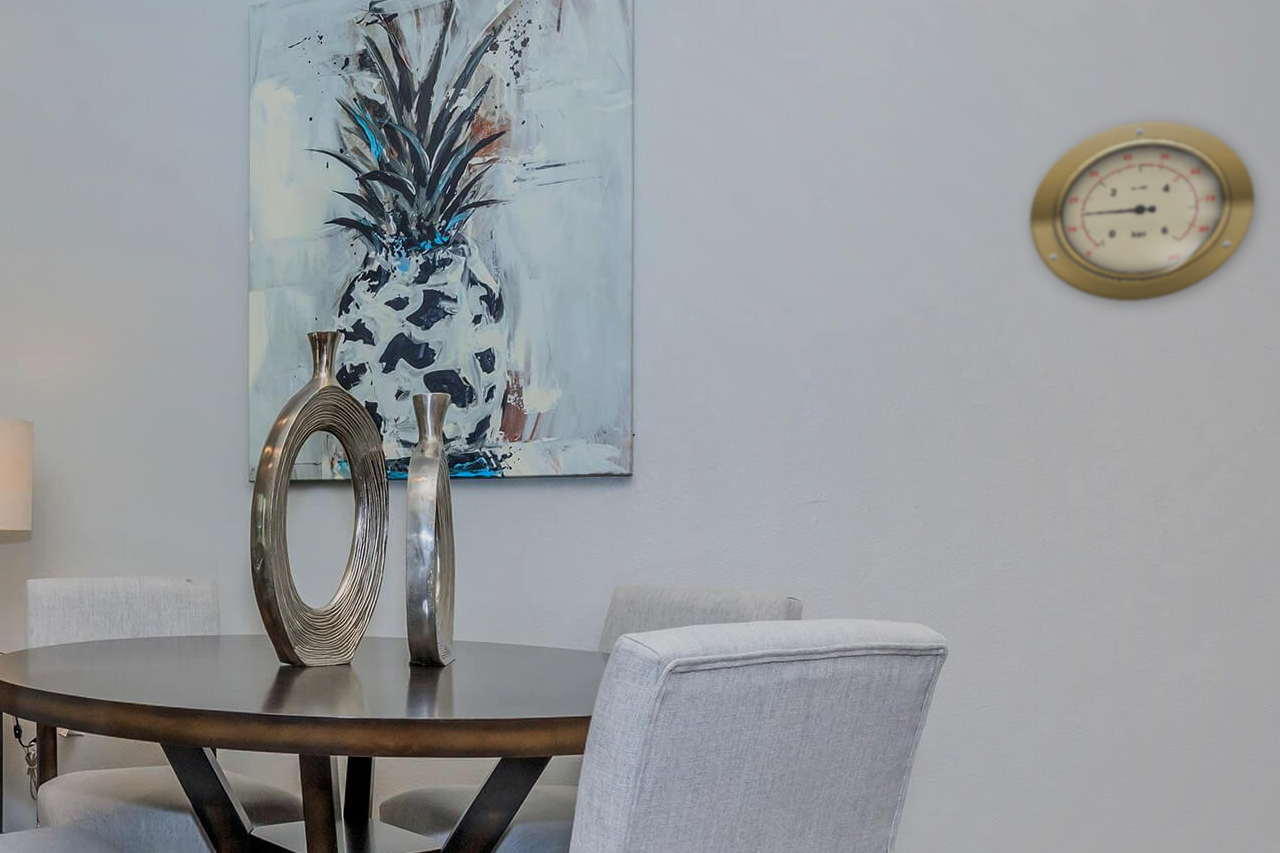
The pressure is 1bar
